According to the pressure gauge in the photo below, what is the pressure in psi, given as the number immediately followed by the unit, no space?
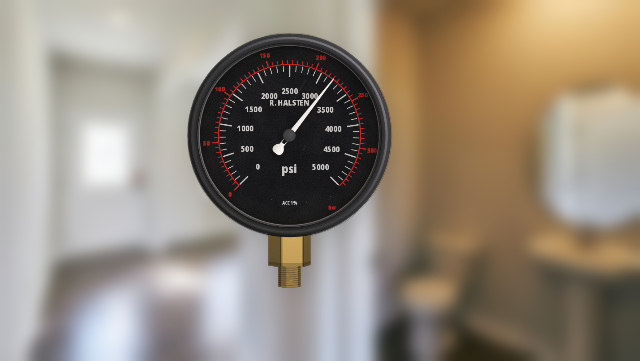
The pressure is 3200psi
